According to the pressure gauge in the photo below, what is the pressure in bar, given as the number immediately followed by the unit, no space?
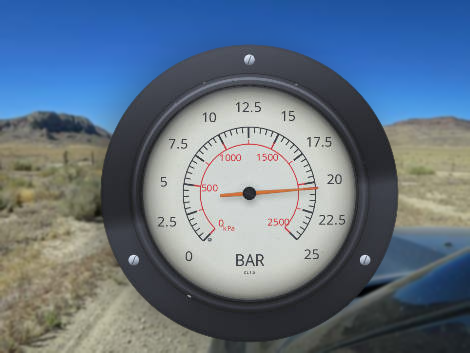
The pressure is 20.5bar
